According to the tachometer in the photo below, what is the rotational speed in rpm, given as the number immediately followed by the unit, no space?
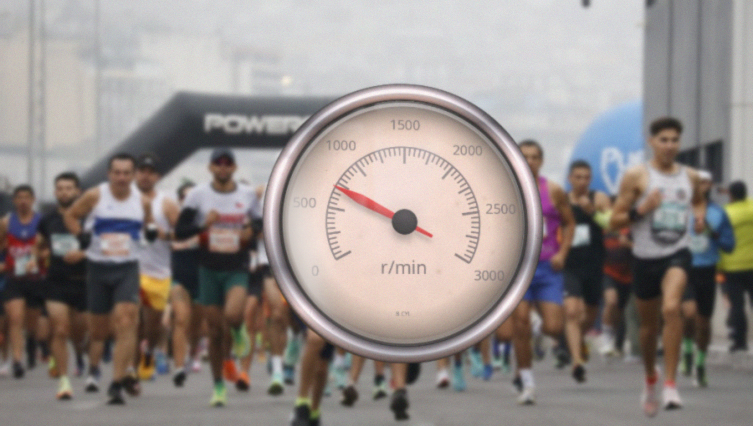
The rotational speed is 700rpm
